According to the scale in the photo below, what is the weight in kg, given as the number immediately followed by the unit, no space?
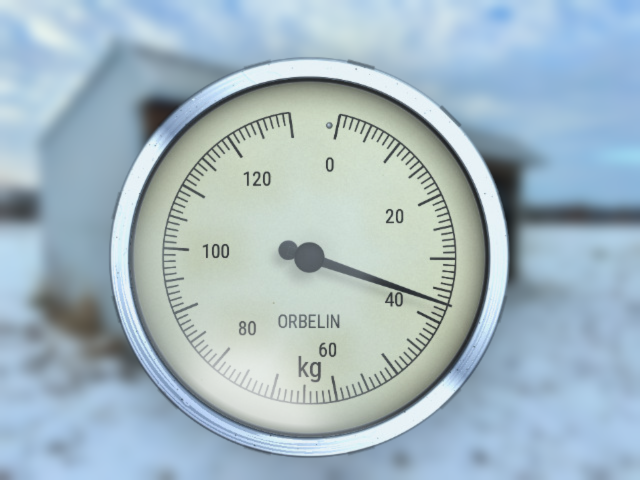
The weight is 37kg
